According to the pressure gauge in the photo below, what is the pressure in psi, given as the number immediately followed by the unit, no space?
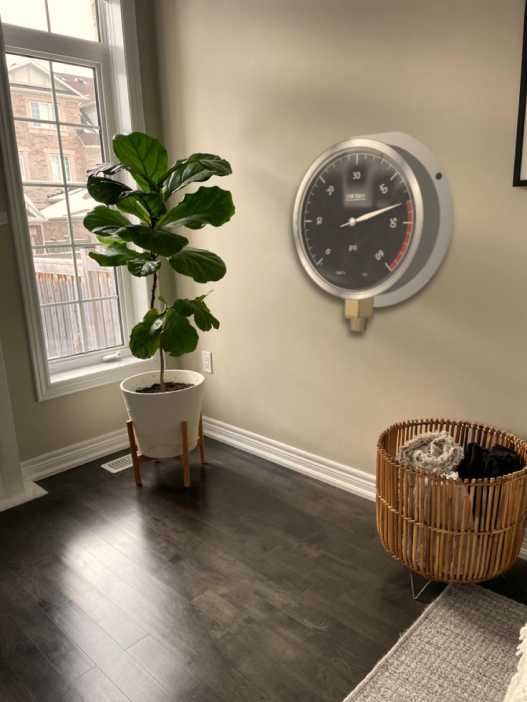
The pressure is 46psi
